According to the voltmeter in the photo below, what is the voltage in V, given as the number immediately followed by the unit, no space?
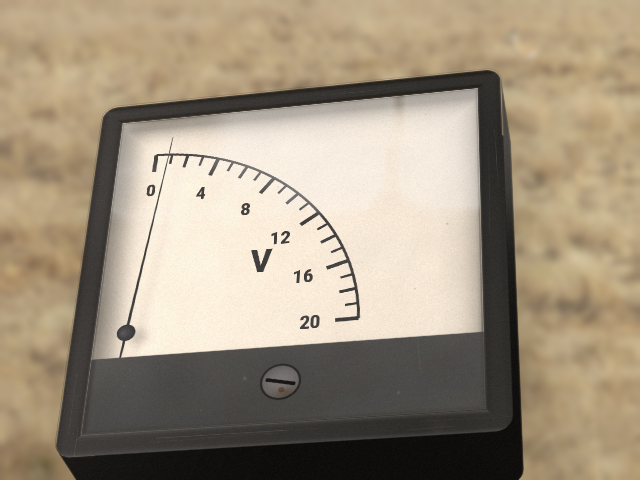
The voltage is 1V
